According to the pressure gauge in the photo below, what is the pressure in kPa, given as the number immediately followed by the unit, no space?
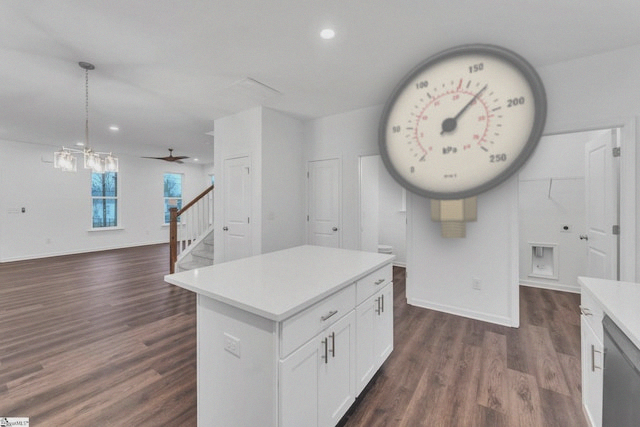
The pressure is 170kPa
